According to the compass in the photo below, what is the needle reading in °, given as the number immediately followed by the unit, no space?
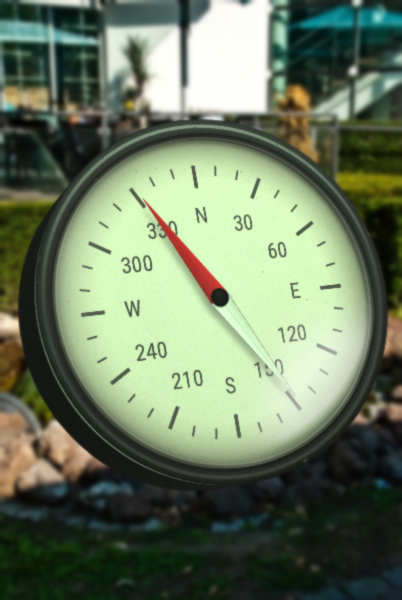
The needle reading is 330°
